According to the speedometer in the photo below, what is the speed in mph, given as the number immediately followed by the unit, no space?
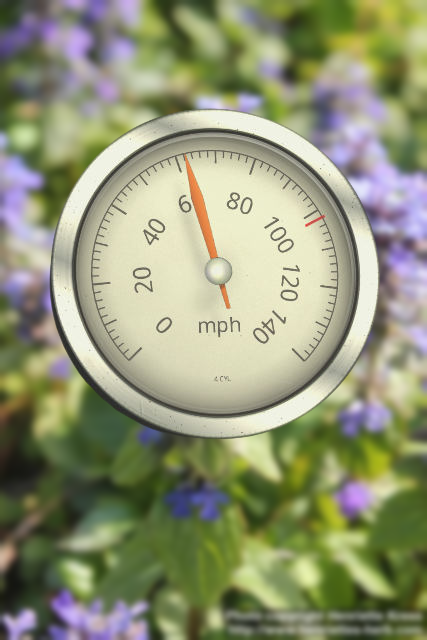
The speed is 62mph
